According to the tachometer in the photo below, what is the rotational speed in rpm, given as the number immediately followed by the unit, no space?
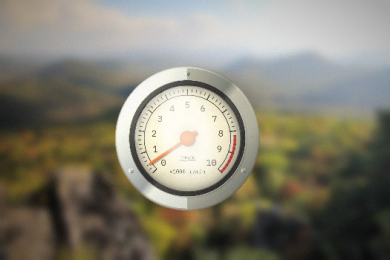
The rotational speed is 400rpm
